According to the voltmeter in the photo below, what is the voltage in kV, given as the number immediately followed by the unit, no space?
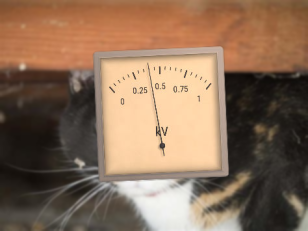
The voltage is 0.4kV
